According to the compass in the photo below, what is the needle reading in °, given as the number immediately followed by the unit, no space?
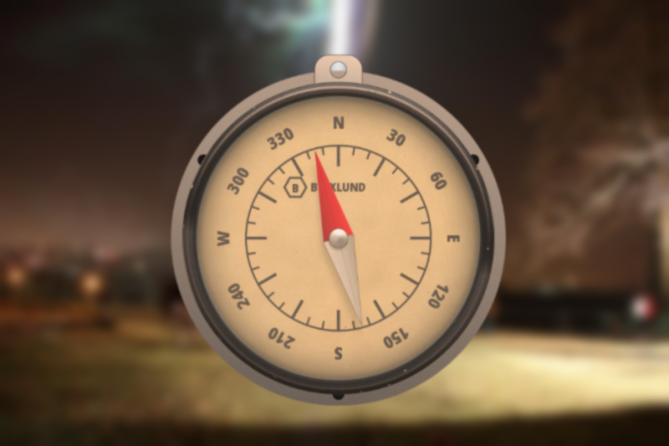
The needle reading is 345°
